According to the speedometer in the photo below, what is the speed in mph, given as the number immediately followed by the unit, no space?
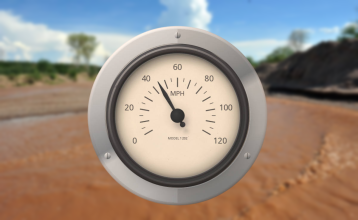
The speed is 45mph
